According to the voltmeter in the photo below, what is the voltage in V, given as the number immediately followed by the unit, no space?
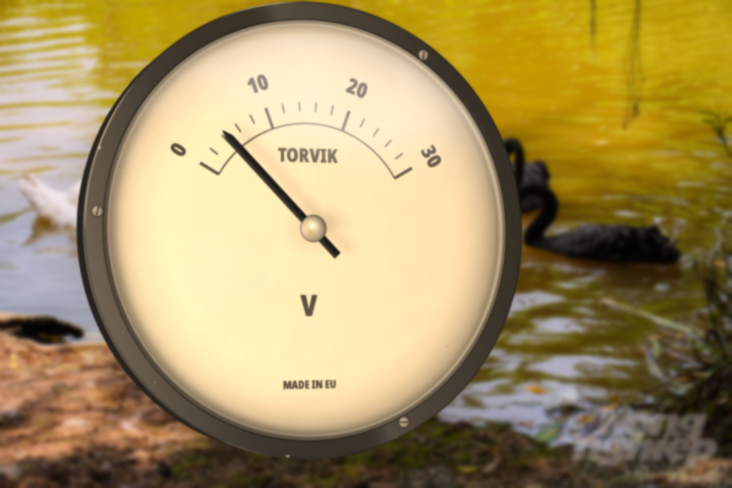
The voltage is 4V
